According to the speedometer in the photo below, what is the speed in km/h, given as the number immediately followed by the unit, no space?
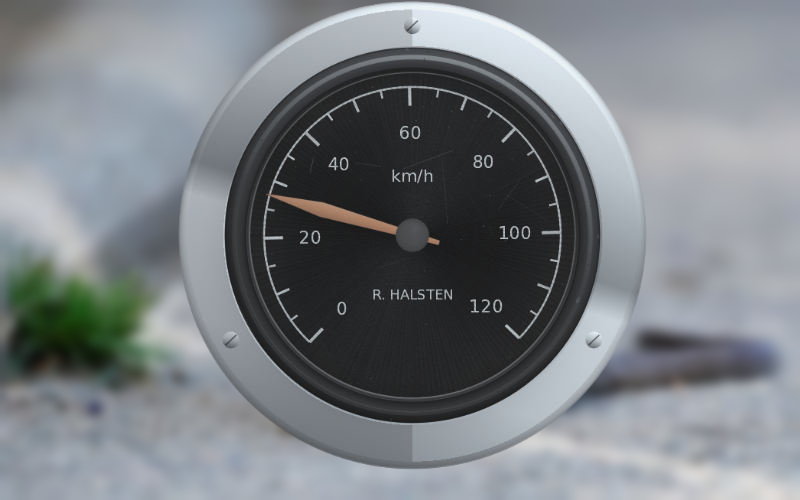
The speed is 27.5km/h
